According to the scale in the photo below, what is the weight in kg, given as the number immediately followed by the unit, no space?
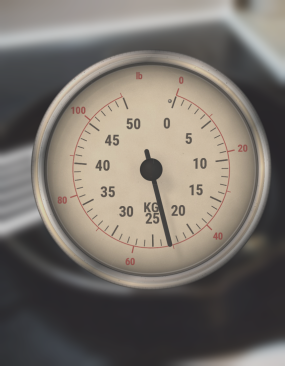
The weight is 23kg
